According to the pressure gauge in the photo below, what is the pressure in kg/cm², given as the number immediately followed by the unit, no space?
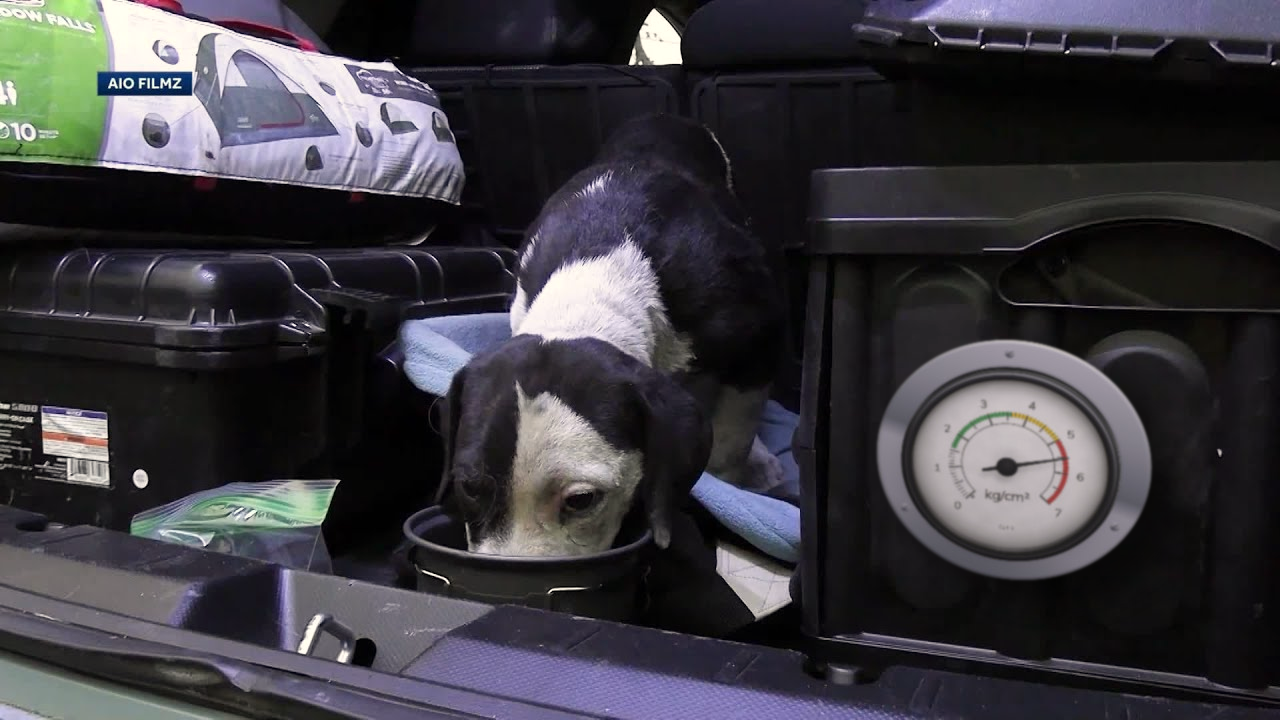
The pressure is 5.5kg/cm²
